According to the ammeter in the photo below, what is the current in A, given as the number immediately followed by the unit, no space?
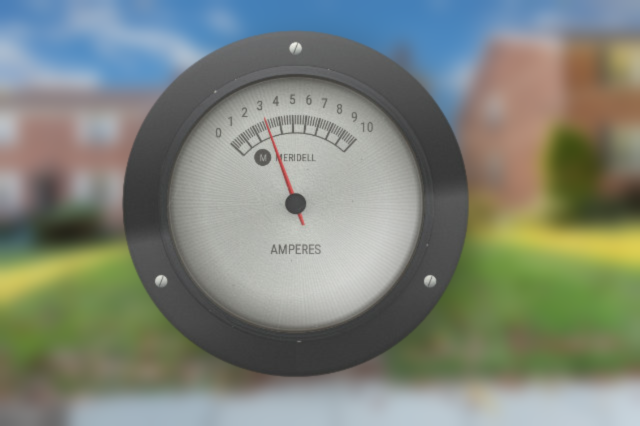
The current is 3A
